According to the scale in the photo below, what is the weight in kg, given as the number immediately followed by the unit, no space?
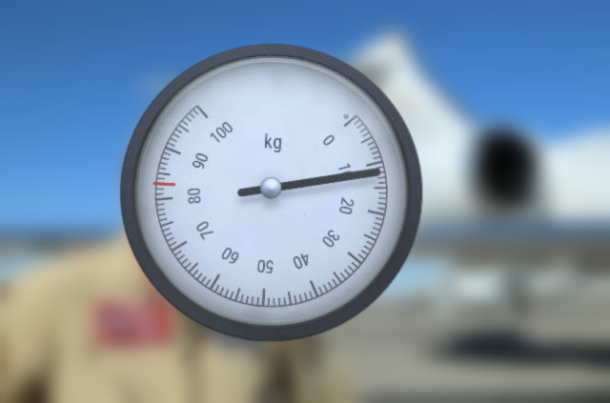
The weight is 12kg
